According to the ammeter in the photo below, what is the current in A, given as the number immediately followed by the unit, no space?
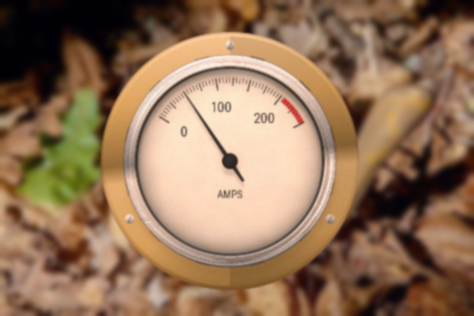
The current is 50A
